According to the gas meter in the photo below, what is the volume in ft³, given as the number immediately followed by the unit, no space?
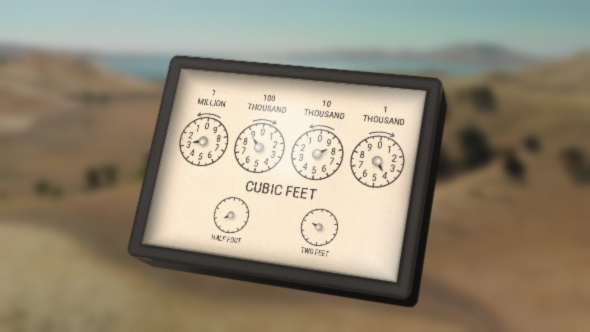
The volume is 288400ft³
